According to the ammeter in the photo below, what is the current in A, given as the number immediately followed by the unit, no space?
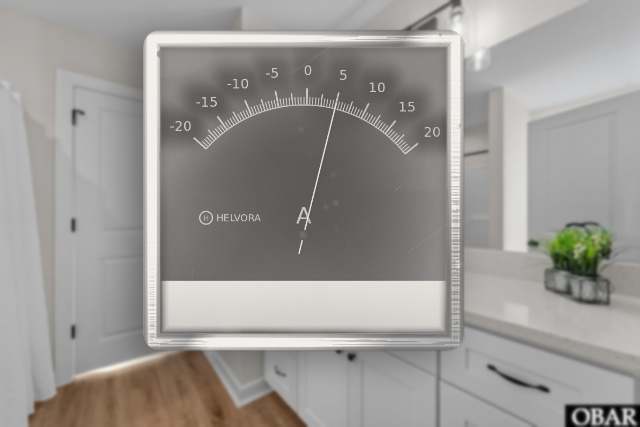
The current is 5A
